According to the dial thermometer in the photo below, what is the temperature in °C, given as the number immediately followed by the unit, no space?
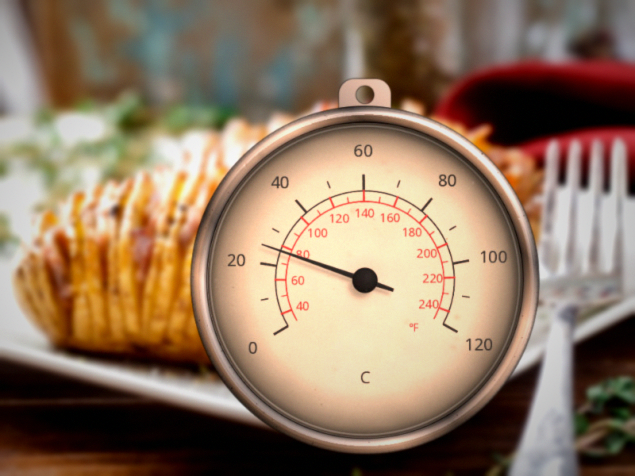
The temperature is 25°C
